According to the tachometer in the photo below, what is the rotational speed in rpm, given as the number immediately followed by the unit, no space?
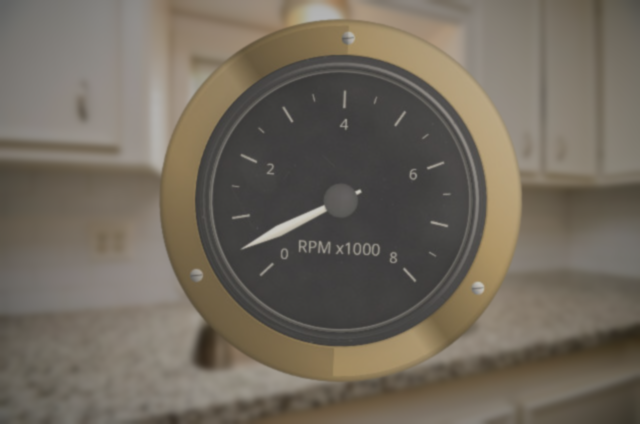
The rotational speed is 500rpm
